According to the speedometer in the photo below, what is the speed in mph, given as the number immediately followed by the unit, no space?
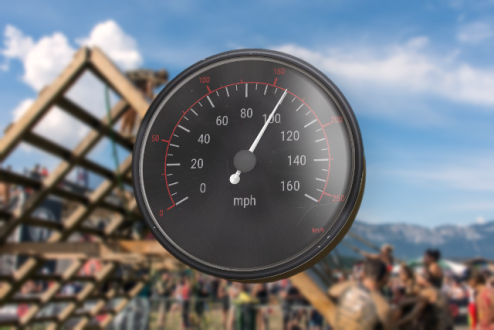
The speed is 100mph
